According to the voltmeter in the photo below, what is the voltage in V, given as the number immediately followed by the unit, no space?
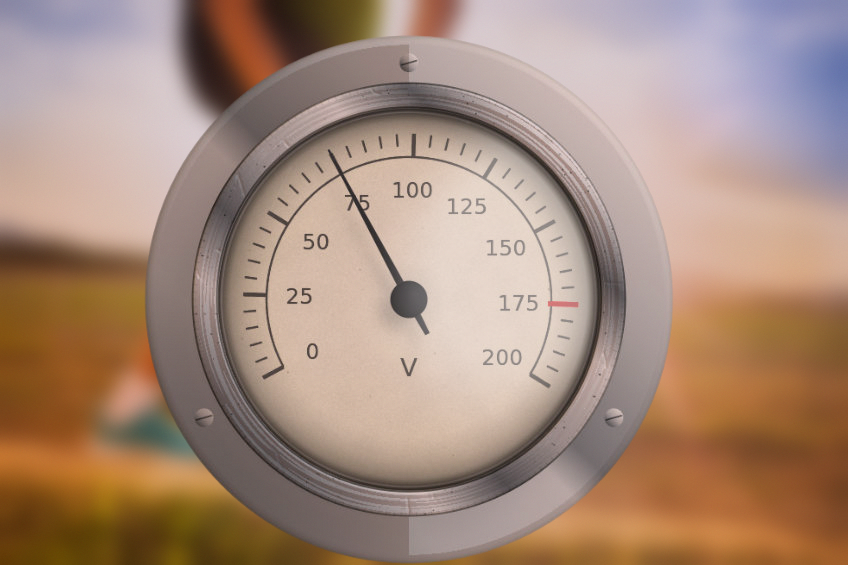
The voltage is 75V
